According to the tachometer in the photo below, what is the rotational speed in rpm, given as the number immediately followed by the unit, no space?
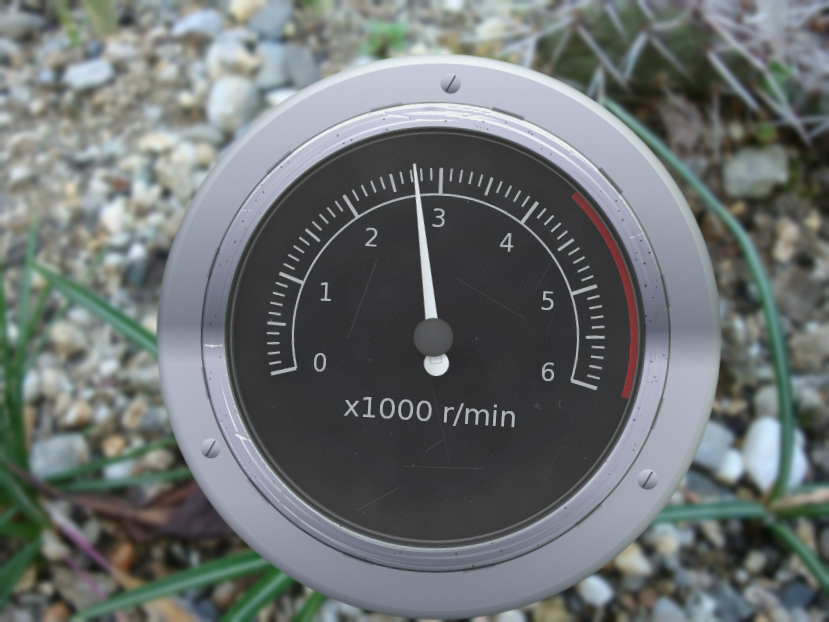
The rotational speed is 2750rpm
